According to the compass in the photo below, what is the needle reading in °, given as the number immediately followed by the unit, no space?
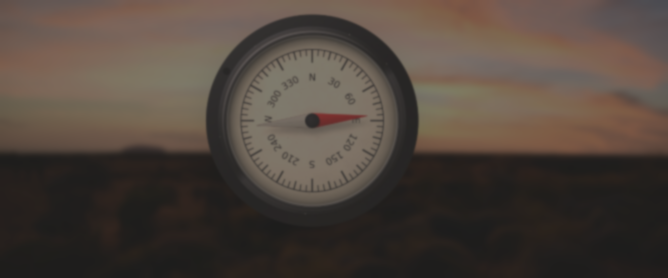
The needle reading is 85°
